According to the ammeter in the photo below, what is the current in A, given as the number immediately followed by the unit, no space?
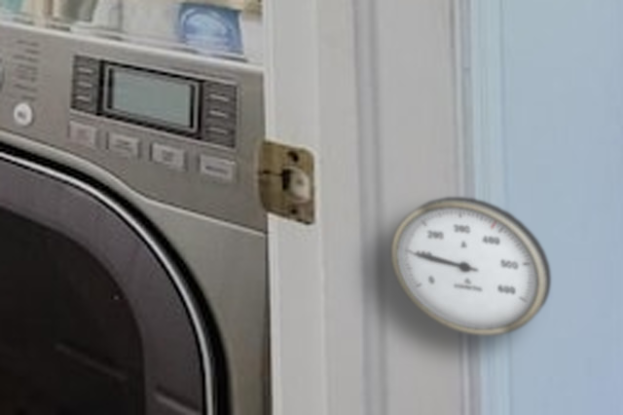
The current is 100A
